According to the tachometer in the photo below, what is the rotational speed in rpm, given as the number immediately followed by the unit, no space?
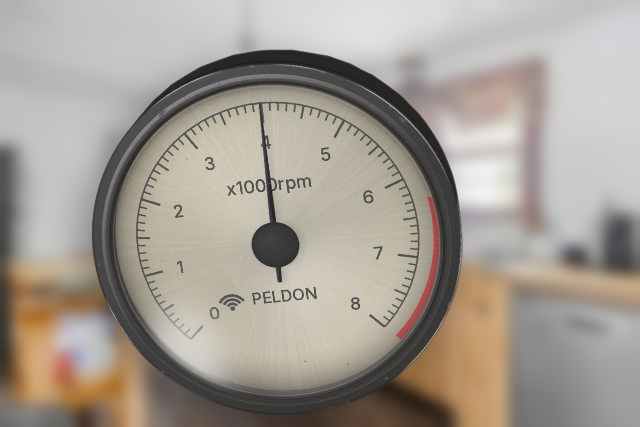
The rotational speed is 4000rpm
